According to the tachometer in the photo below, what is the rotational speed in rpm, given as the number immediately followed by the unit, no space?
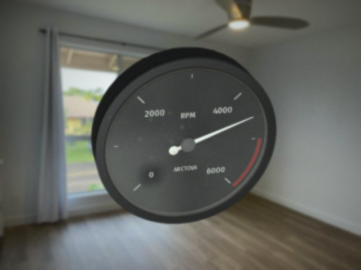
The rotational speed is 4500rpm
